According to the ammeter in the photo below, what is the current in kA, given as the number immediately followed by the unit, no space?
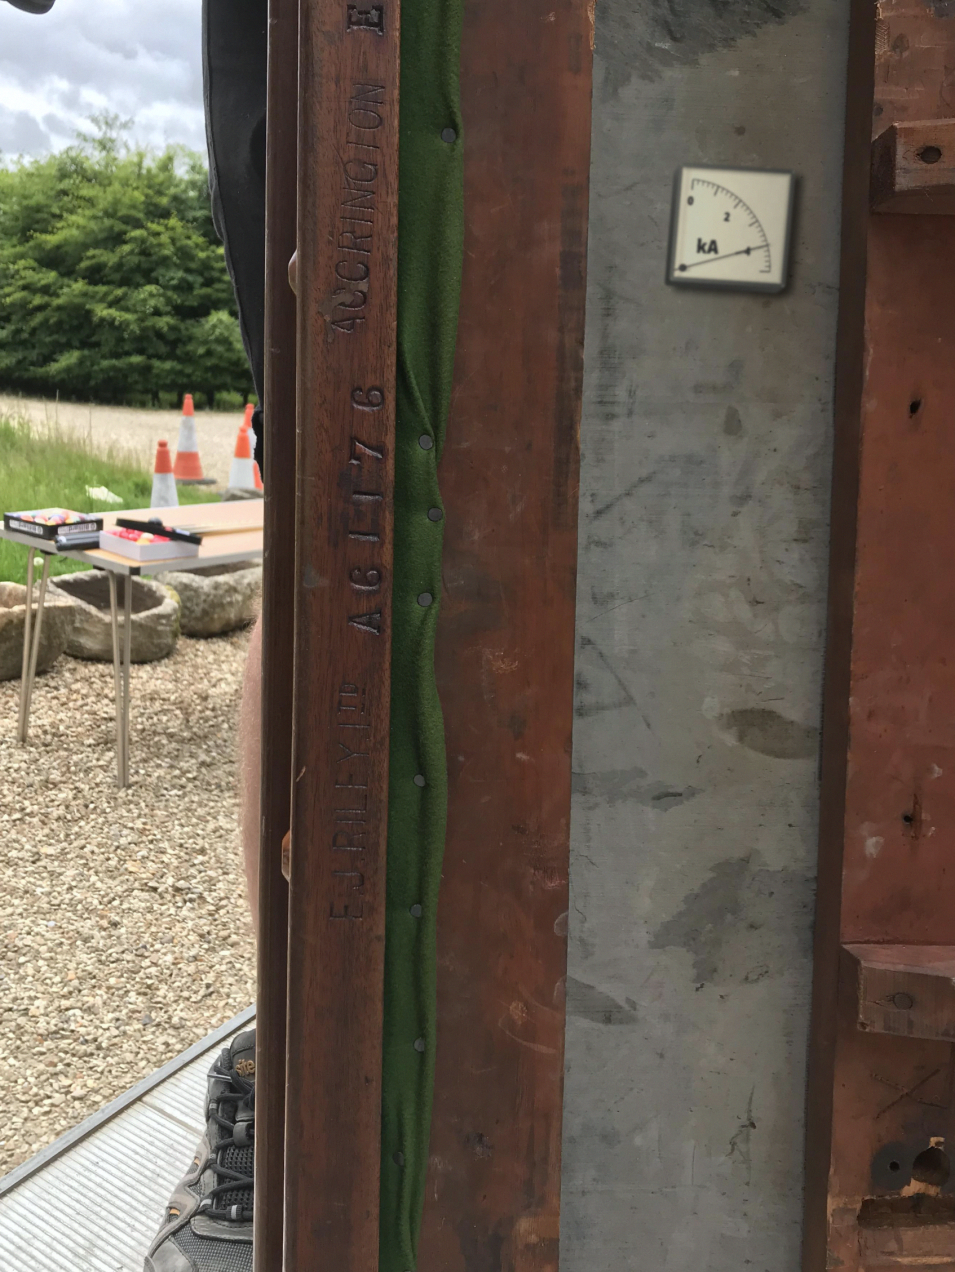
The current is 4kA
